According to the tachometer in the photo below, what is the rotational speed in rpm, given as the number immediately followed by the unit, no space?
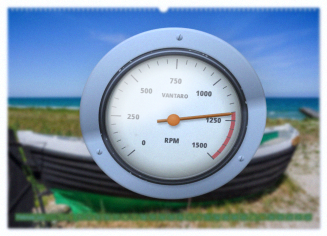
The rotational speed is 1200rpm
